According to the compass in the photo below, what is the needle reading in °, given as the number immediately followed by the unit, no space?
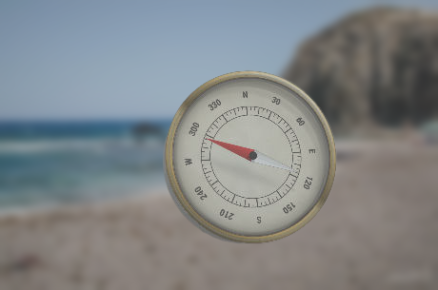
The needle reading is 295°
